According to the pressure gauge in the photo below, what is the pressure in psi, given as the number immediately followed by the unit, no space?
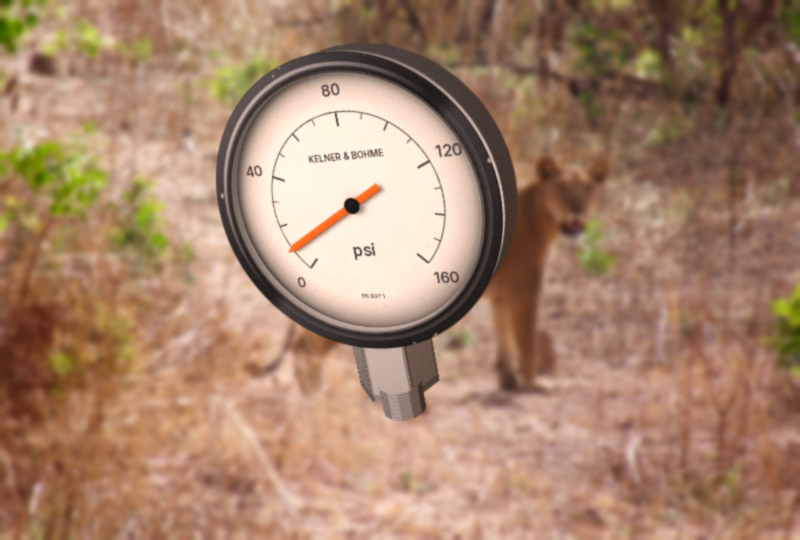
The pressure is 10psi
